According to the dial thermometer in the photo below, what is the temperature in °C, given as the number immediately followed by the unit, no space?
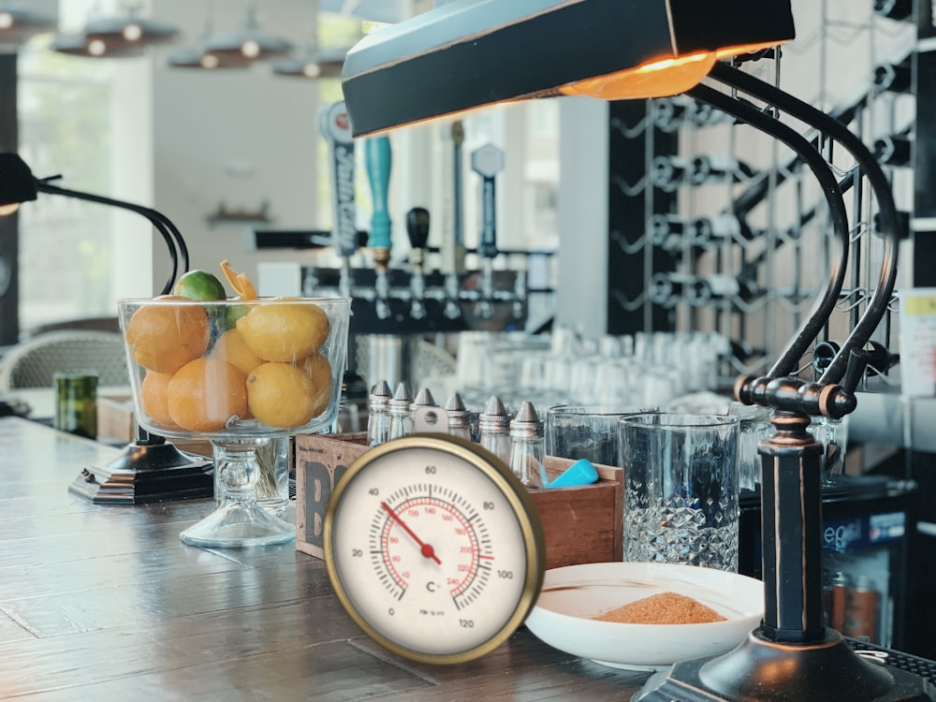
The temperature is 40°C
